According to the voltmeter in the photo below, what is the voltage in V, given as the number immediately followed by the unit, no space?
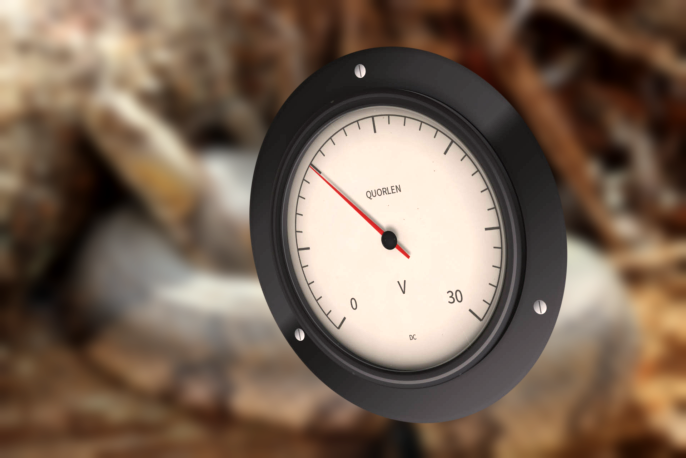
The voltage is 10V
